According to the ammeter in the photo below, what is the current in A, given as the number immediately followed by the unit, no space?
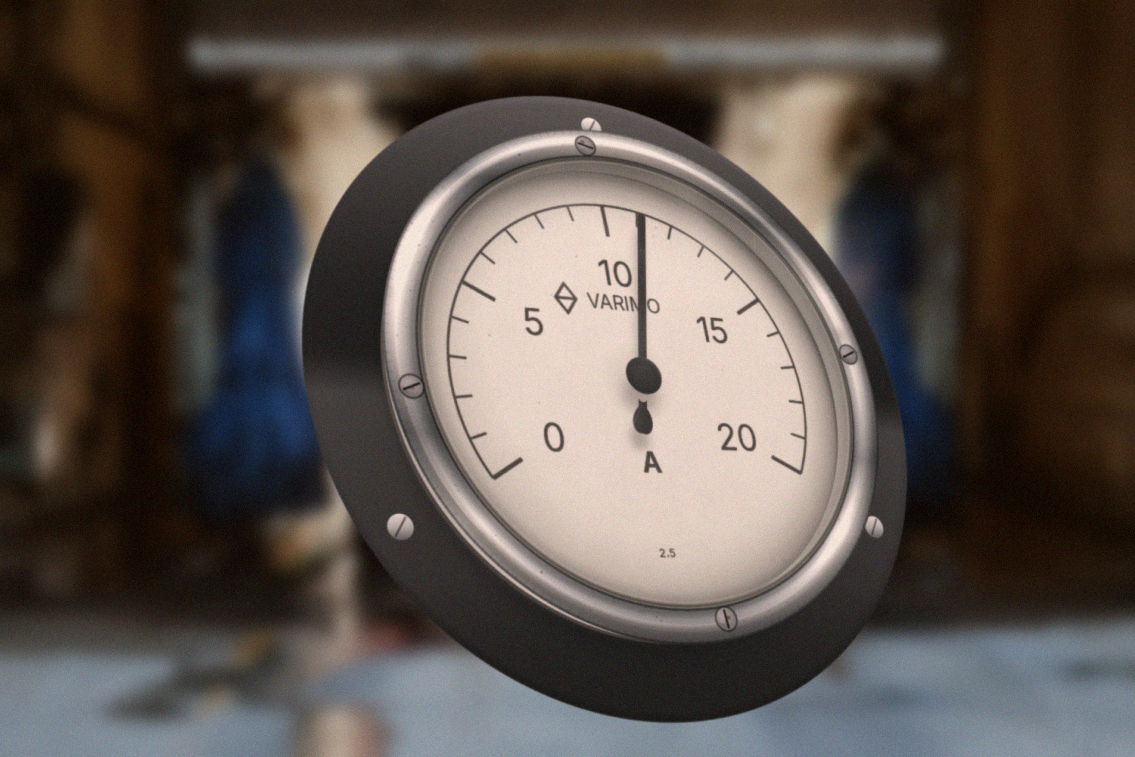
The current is 11A
